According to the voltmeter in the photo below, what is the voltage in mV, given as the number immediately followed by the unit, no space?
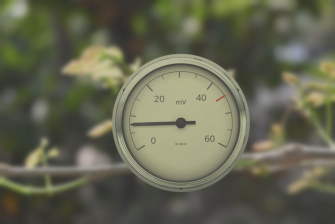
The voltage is 7.5mV
